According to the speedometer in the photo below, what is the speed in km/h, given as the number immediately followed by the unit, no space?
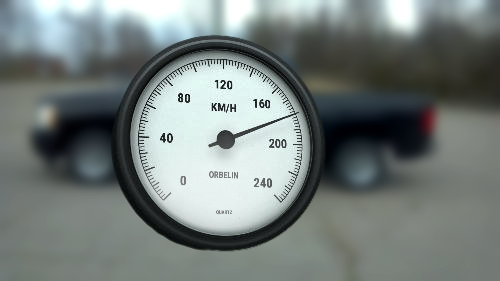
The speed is 180km/h
